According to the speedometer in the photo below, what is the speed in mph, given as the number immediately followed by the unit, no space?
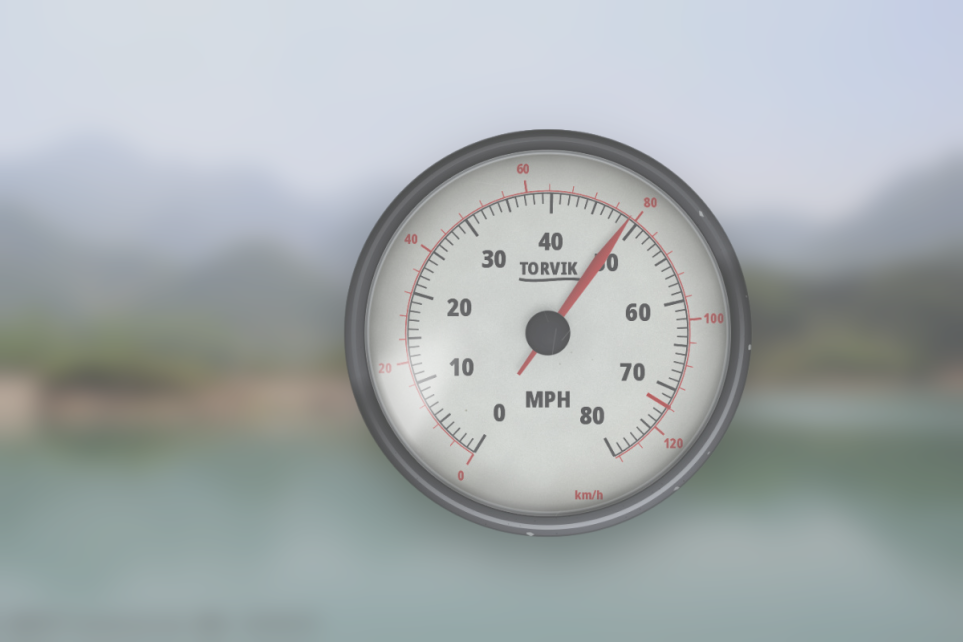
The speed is 49mph
